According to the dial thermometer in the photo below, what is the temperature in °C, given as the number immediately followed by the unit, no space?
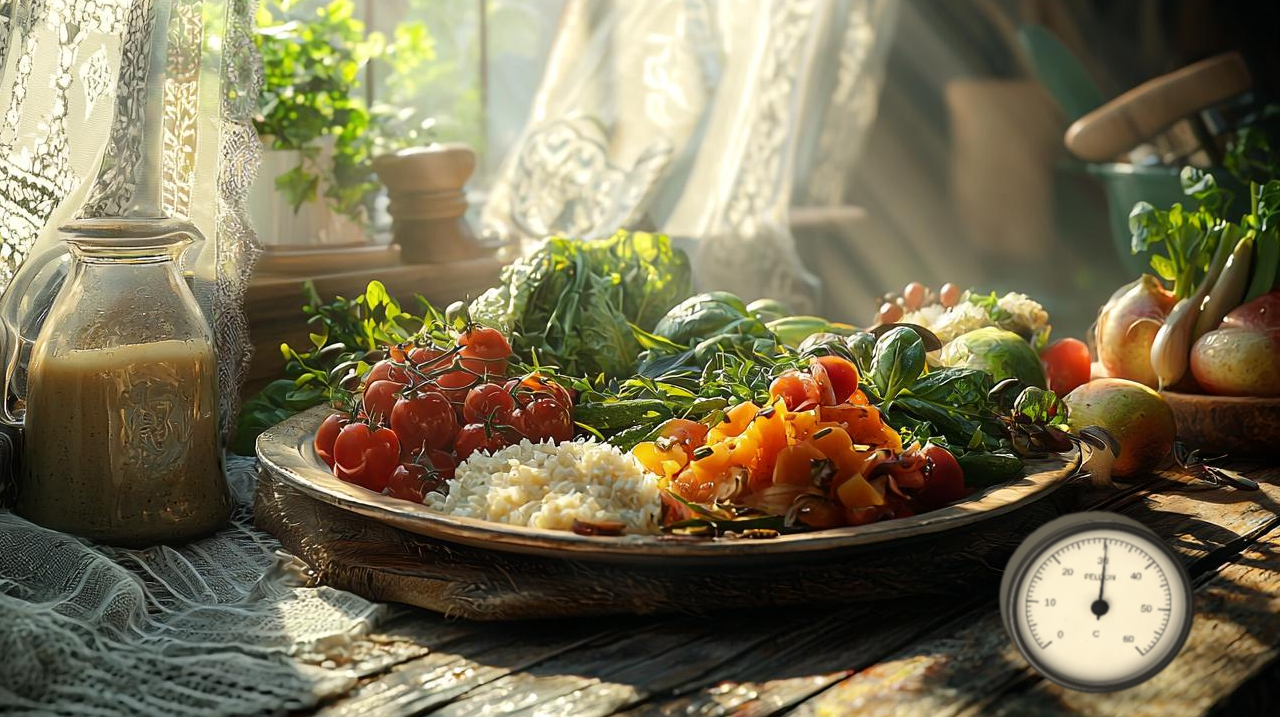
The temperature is 30°C
